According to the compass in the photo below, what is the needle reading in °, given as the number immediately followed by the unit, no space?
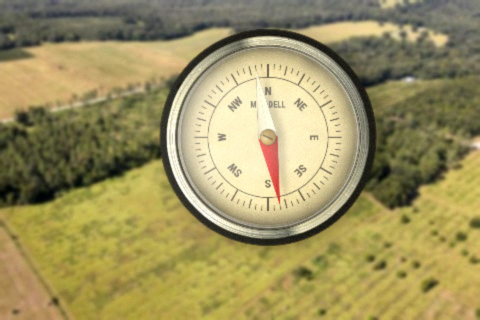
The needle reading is 170°
